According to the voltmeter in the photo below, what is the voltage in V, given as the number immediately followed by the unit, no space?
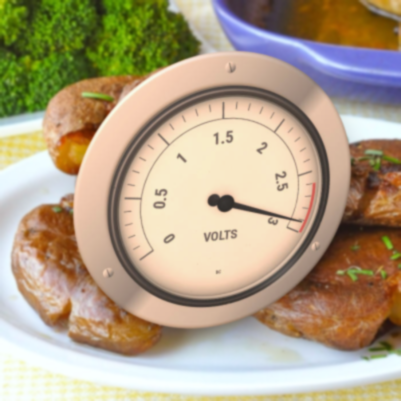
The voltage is 2.9V
